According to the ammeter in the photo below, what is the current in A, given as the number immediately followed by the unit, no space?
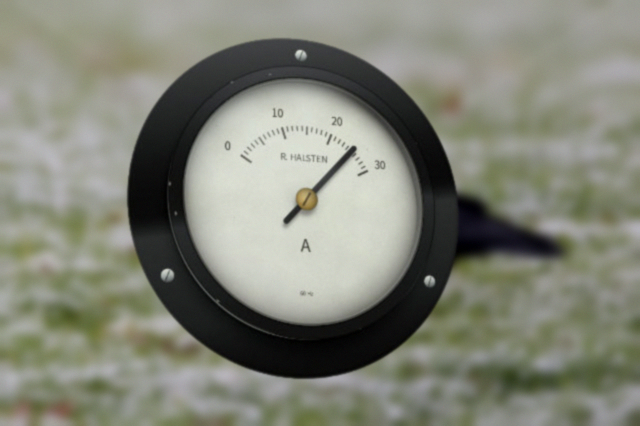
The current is 25A
